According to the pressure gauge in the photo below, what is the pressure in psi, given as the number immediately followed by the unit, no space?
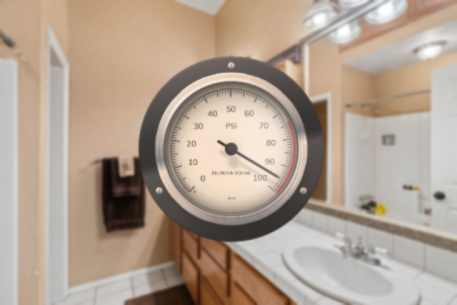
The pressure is 95psi
